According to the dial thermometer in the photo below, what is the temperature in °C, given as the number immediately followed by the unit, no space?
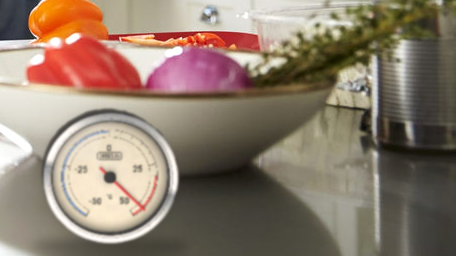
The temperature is 45°C
